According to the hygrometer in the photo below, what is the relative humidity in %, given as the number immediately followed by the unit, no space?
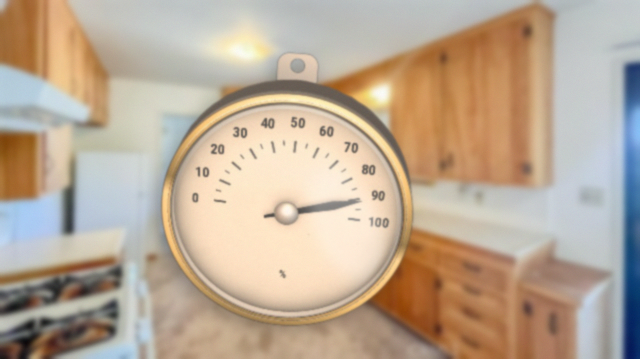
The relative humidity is 90%
